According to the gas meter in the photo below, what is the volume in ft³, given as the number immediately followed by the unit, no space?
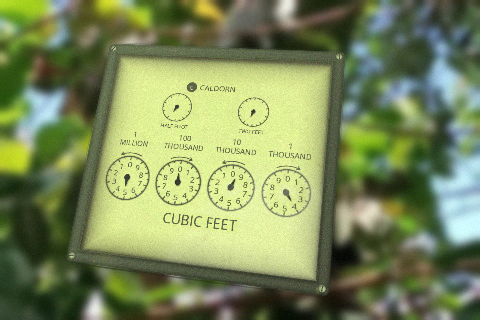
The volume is 499400ft³
